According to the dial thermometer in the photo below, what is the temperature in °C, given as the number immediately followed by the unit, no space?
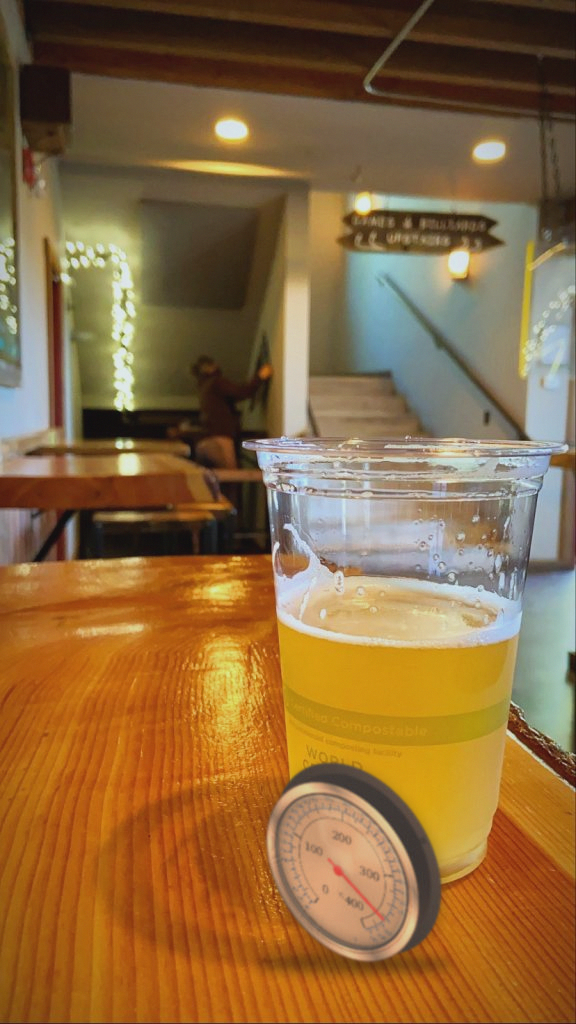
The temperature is 360°C
